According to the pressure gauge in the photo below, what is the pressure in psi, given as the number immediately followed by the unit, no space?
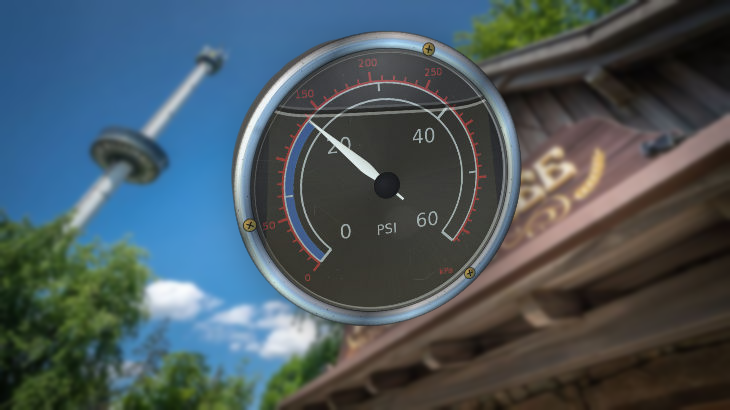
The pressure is 20psi
